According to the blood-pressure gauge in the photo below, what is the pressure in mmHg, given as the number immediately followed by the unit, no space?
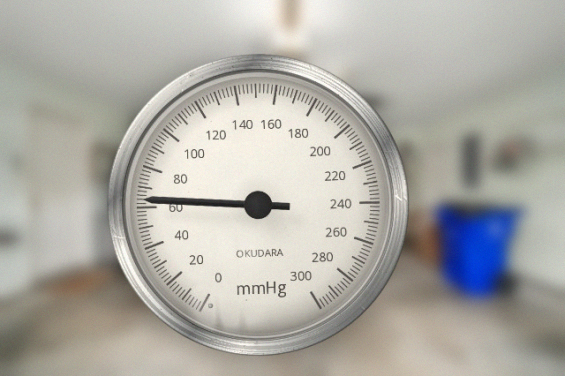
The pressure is 64mmHg
